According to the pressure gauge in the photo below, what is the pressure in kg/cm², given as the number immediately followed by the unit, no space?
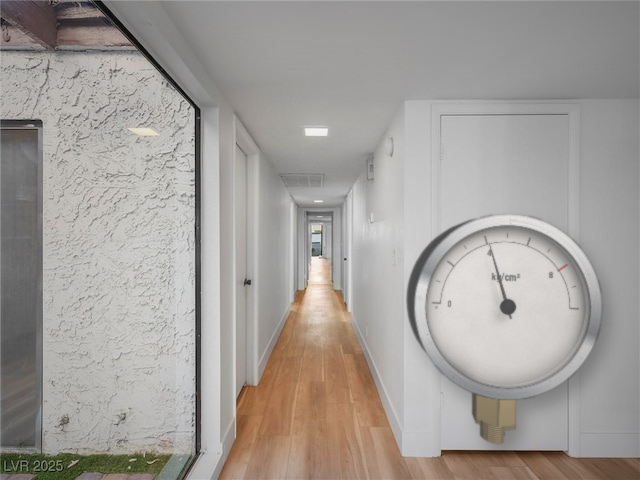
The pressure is 4kg/cm²
